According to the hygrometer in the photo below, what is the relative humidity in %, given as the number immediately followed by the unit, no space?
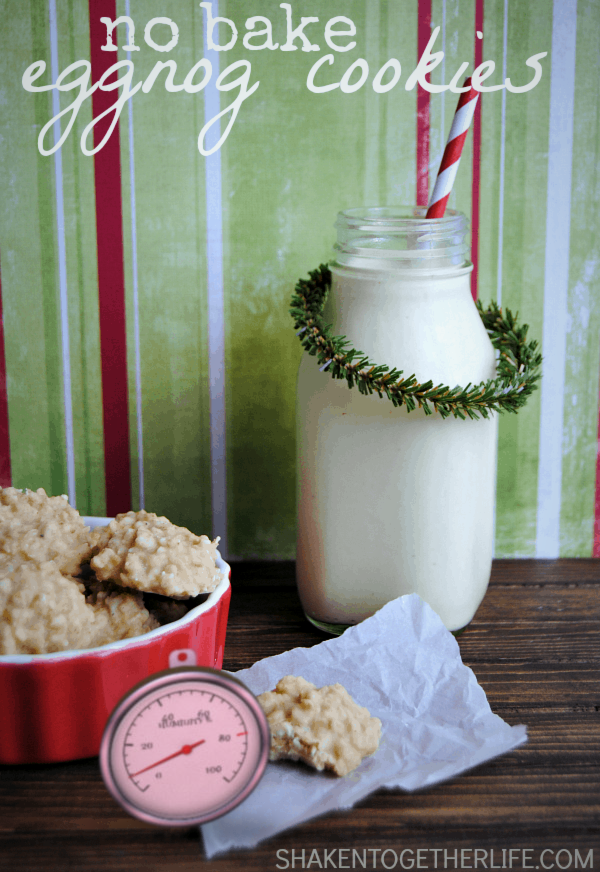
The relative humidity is 8%
